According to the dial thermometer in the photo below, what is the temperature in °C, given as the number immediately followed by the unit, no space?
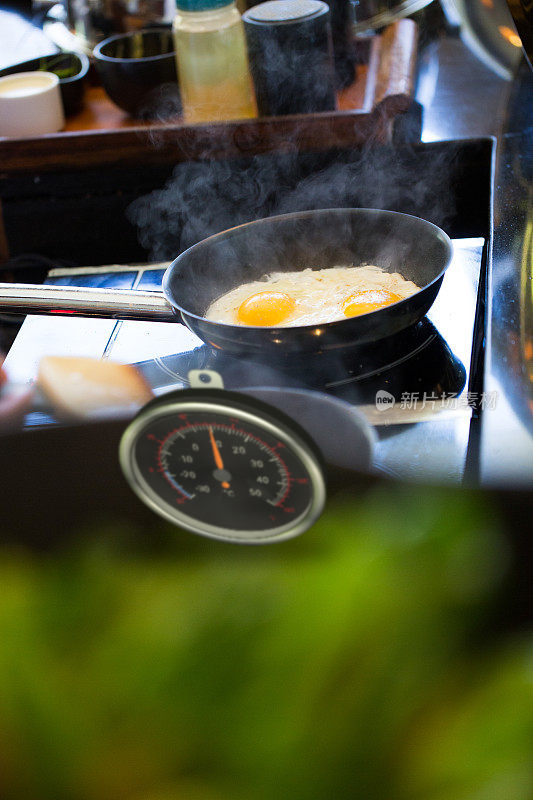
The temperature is 10°C
